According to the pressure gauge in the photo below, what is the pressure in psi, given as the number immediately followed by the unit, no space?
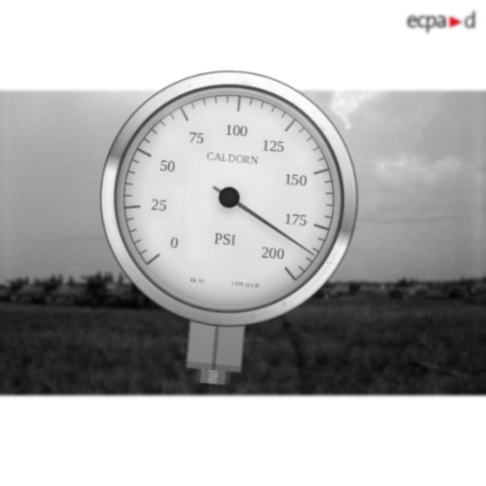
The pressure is 187.5psi
